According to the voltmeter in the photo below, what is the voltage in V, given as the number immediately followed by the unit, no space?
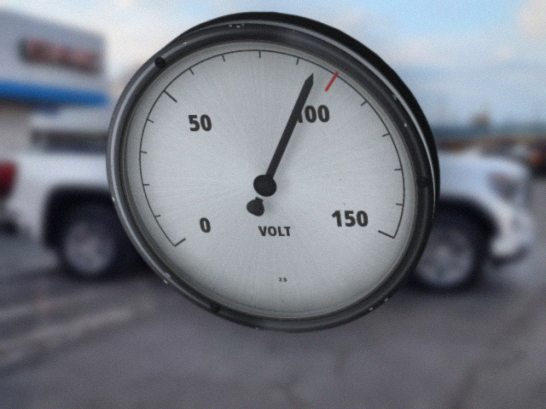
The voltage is 95V
